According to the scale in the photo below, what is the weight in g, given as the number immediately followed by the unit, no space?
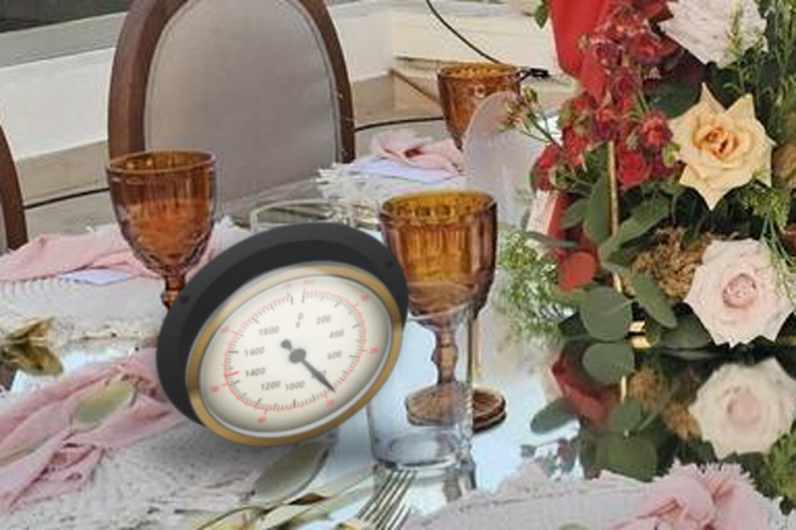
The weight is 800g
